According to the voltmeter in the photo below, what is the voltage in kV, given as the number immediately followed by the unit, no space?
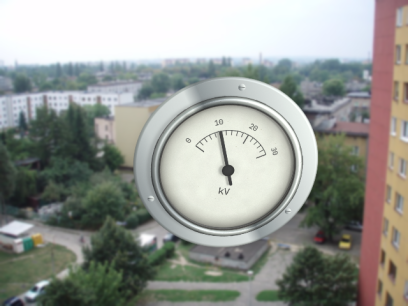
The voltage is 10kV
